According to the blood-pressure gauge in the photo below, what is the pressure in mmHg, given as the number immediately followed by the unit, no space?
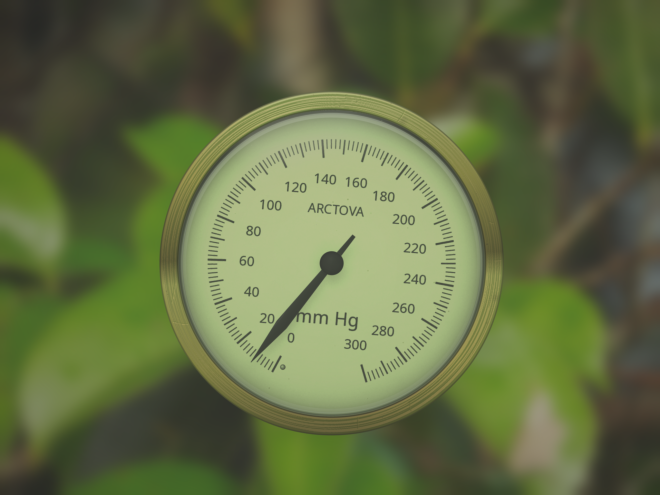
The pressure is 10mmHg
